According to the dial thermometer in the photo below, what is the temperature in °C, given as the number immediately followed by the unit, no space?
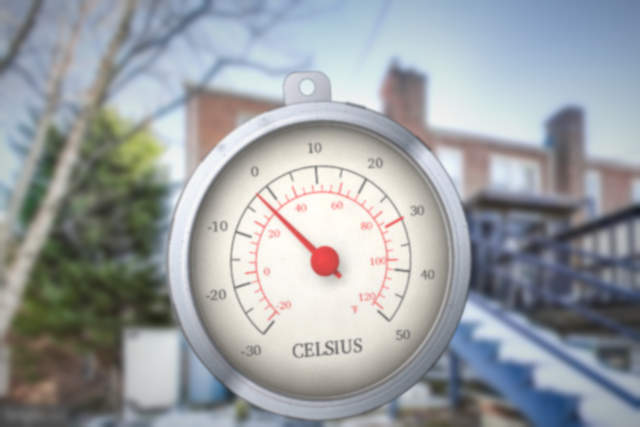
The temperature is -2.5°C
